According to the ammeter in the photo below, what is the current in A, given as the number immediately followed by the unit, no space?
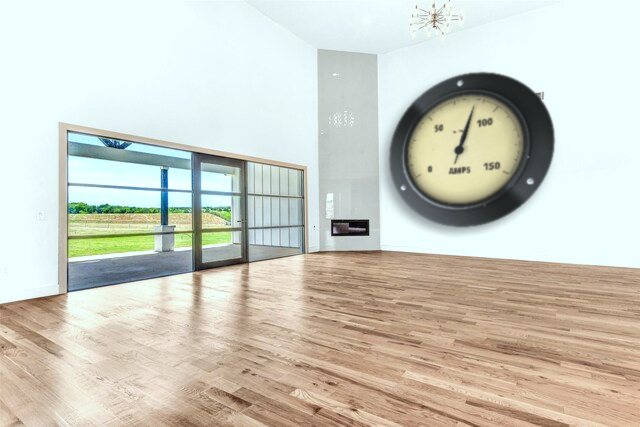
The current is 85A
